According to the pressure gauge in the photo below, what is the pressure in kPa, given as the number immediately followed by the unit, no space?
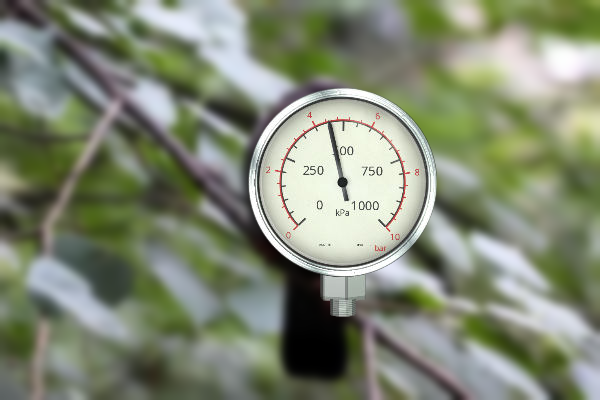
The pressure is 450kPa
